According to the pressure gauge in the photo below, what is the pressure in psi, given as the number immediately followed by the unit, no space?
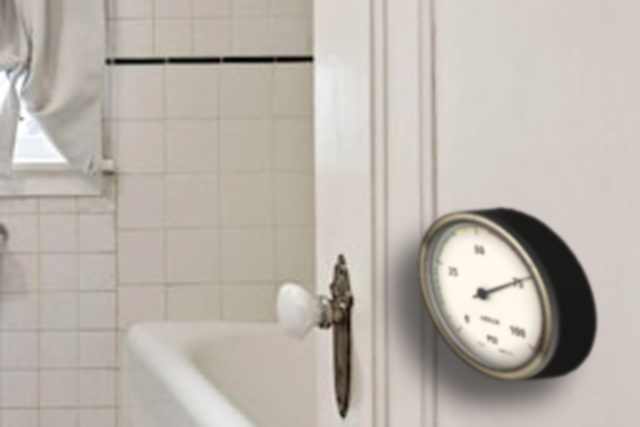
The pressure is 75psi
